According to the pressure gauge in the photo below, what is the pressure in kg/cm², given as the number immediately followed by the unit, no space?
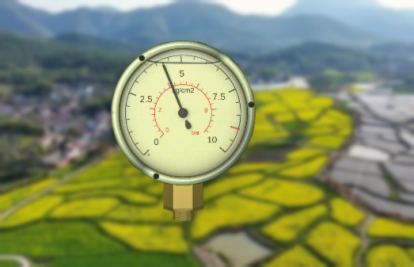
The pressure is 4.25kg/cm²
